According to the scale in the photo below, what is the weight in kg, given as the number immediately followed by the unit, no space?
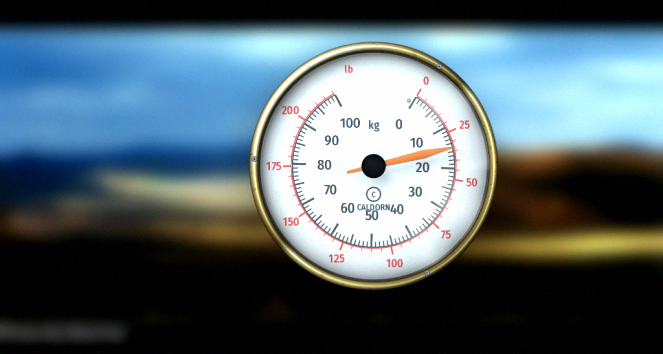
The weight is 15kg
